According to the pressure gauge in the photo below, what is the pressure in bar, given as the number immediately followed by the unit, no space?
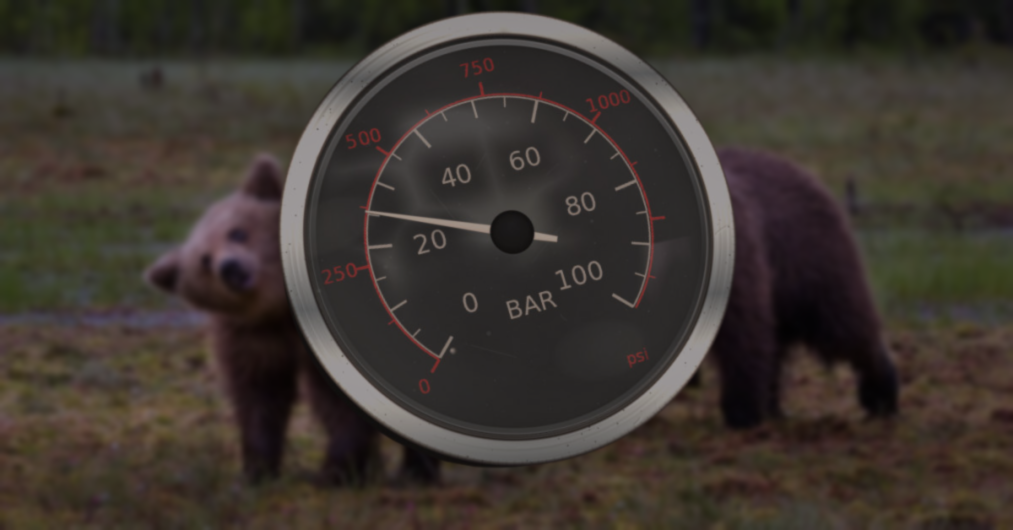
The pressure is 25bar
